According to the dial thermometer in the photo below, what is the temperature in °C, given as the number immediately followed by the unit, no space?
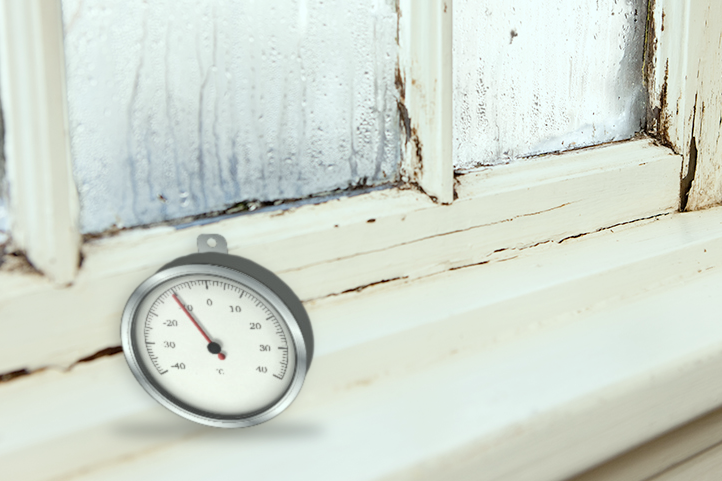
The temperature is -10°C
